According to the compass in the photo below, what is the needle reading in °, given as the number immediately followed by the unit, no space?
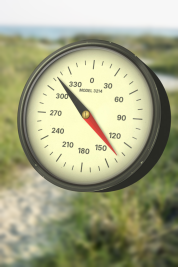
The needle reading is 135°
